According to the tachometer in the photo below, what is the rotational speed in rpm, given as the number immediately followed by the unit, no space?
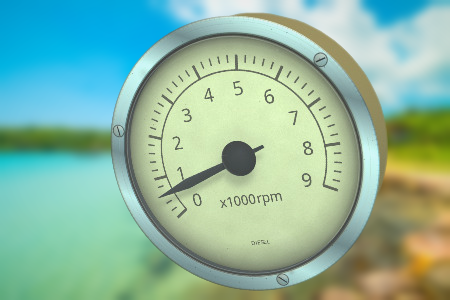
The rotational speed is 600rpm
